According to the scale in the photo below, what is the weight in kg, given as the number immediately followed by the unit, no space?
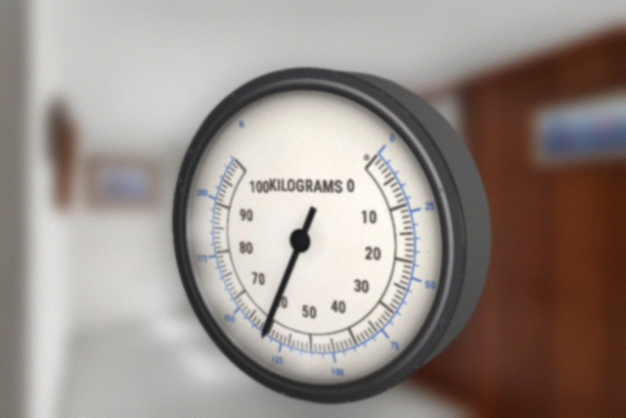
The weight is 60kg
